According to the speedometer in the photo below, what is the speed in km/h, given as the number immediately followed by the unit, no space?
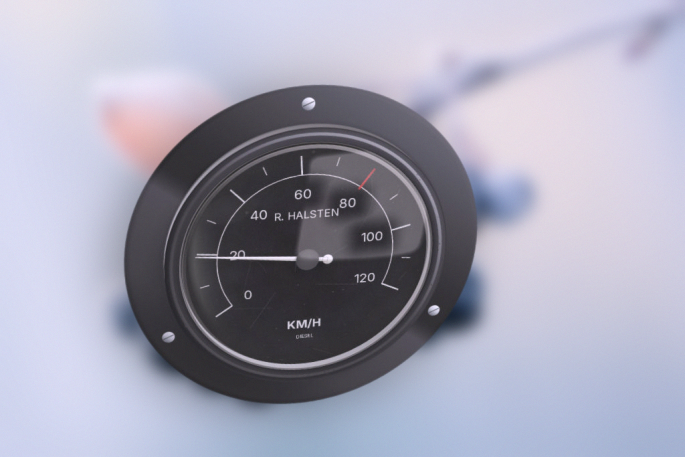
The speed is 20km/h
